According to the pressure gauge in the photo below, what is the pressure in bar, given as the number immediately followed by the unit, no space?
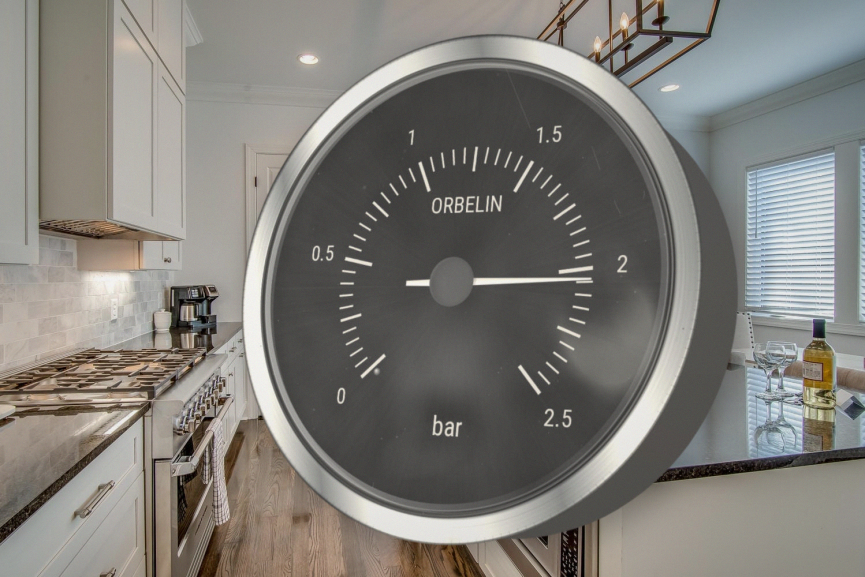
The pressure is 2.05bar
